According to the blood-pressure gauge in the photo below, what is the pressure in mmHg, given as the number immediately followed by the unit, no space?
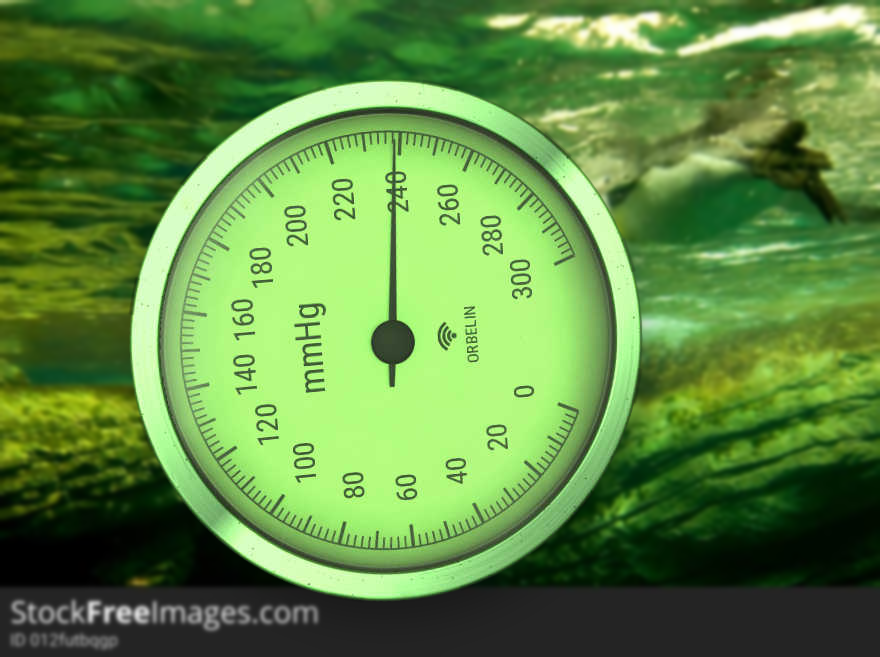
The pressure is 238mmHg
